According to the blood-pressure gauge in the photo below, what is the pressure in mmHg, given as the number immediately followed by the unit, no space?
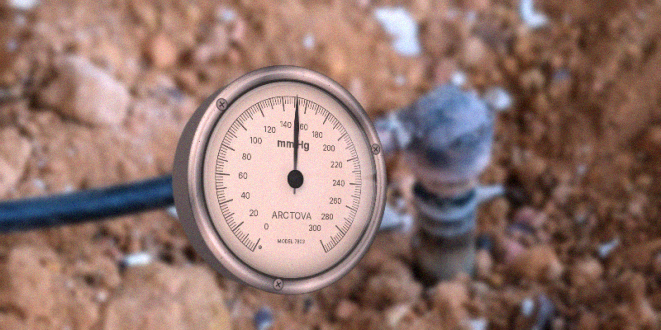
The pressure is 150mmHg
